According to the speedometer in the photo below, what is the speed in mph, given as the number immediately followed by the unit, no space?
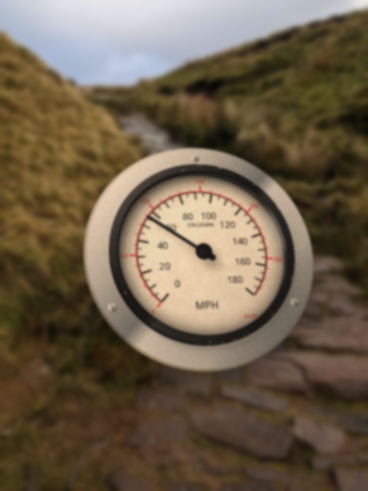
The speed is 55mph
